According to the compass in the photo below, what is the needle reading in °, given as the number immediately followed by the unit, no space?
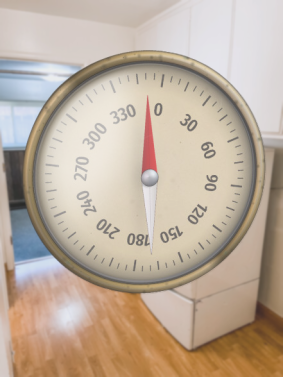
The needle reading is 350°
